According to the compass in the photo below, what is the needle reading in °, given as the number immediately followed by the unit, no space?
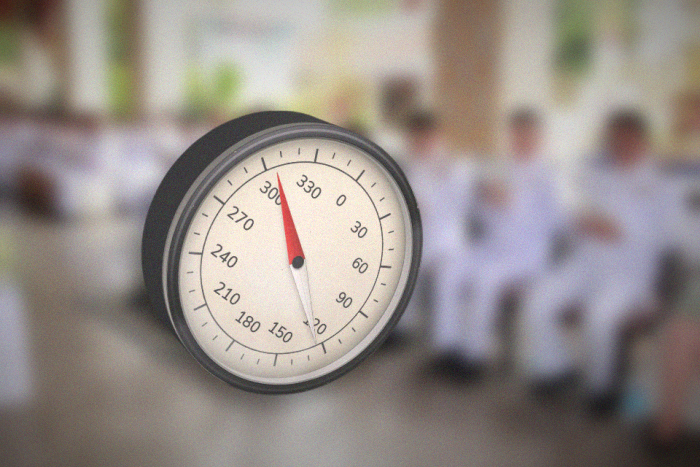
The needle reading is 305°
